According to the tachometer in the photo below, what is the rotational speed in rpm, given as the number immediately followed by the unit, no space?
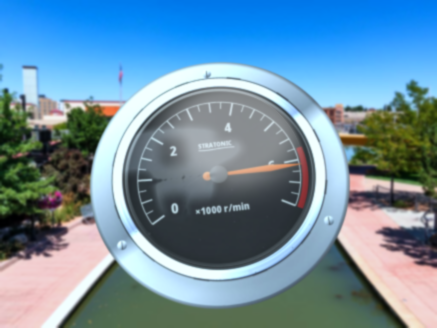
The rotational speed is 6125rpm
